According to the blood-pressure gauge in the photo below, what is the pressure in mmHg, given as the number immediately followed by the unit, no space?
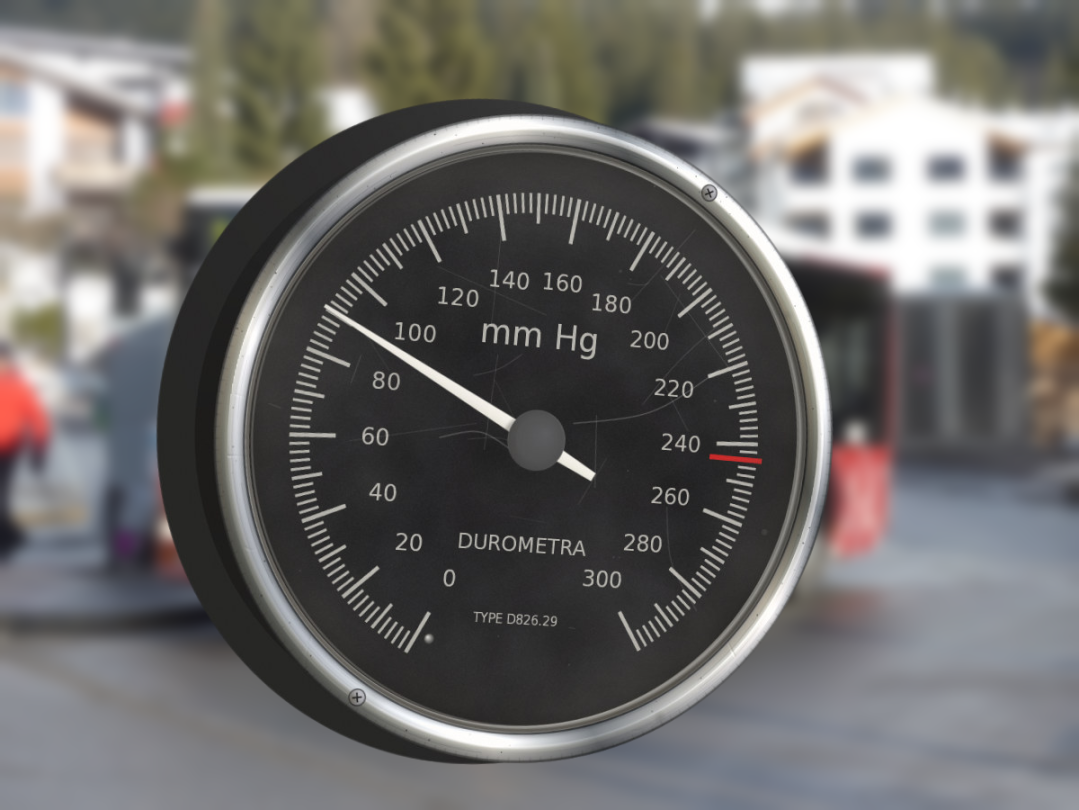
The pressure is 90mmHg
